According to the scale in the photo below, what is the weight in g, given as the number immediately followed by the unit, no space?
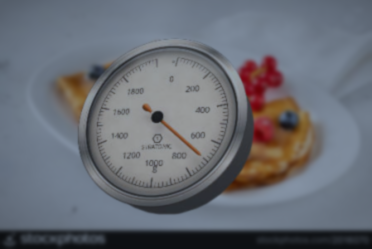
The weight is 700g
